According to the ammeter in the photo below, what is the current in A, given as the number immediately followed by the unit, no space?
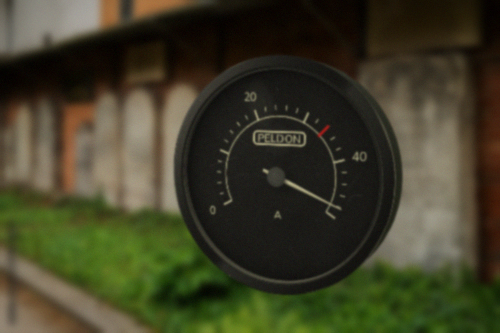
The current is 48A
